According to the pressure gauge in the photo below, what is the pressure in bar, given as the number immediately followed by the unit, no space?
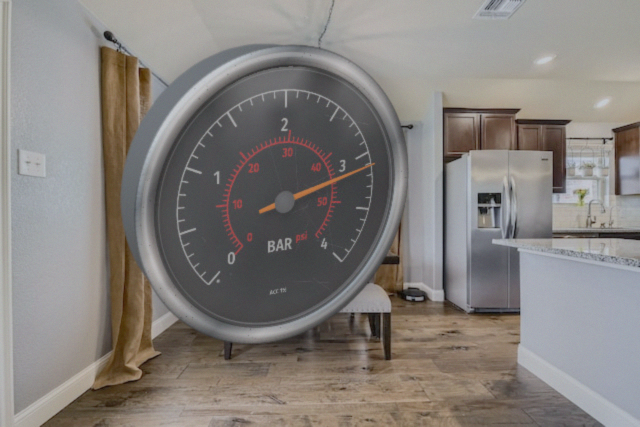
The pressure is 3.1bar
